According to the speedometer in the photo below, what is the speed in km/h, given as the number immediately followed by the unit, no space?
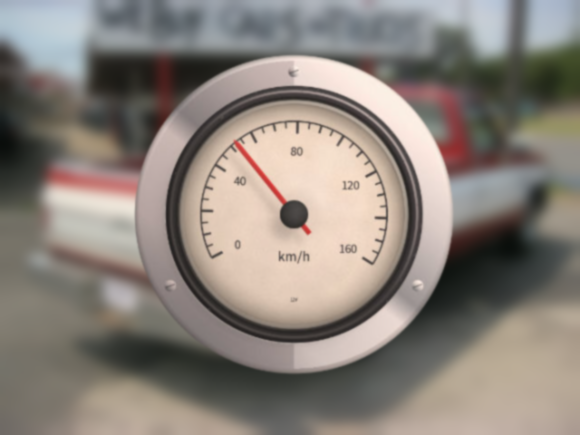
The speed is 52.5km/h
